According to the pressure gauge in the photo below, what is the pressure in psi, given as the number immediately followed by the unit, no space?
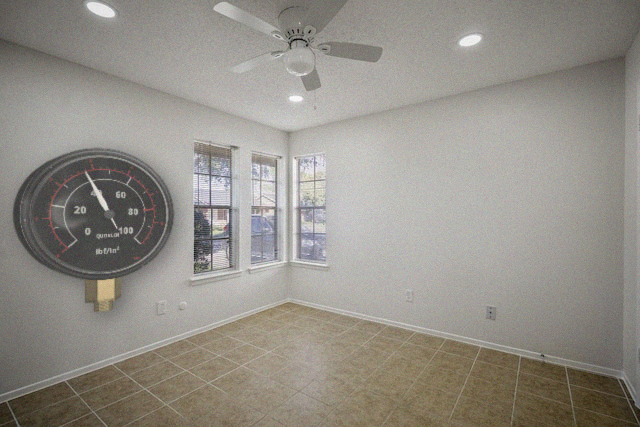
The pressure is 40psi
